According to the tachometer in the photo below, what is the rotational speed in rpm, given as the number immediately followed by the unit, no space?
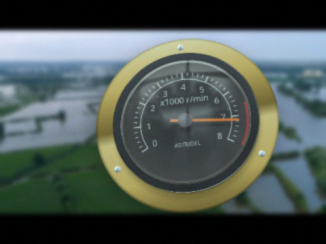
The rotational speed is 7200rpm
